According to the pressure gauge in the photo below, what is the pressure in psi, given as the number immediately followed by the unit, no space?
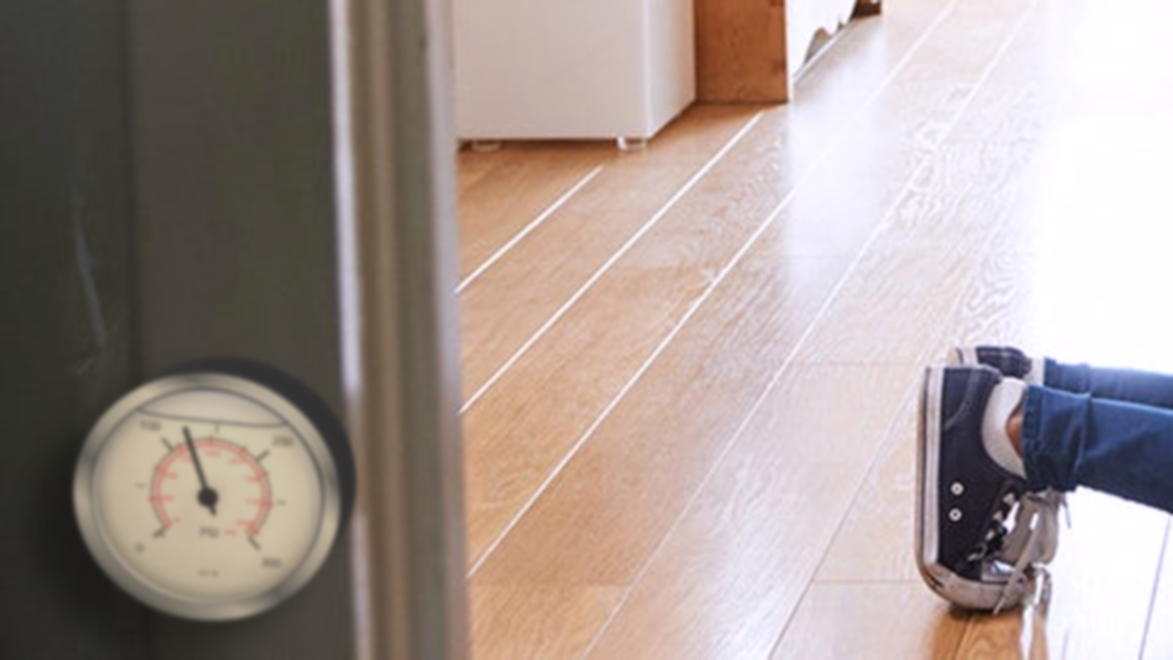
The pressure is 125psi
